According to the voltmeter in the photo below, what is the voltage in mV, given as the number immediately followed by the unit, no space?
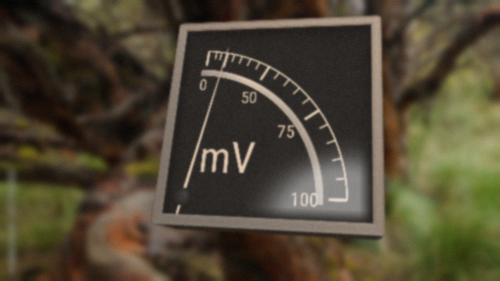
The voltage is 25mV
